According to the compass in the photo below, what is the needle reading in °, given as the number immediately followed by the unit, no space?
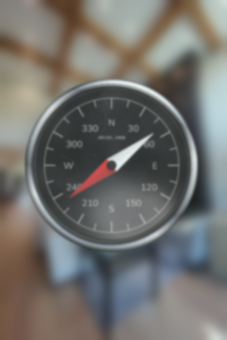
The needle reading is 232.5°
